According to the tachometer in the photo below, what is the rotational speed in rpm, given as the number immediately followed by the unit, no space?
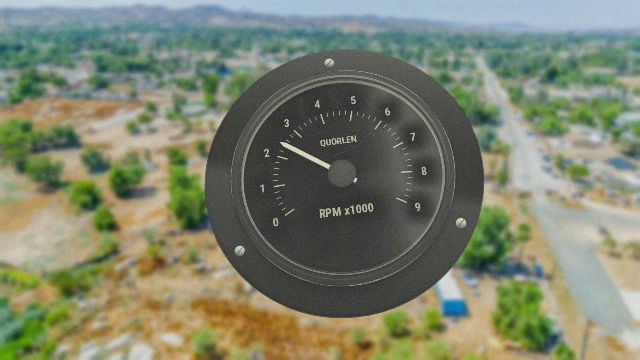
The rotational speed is 2400rpm
